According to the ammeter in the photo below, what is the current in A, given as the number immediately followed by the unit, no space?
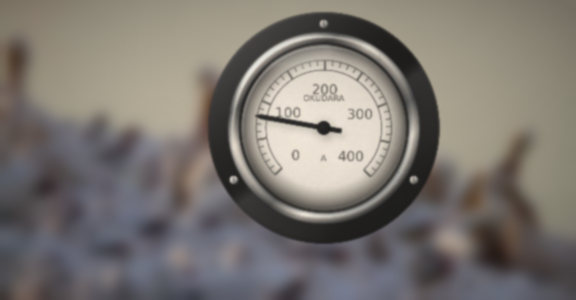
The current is 80A
